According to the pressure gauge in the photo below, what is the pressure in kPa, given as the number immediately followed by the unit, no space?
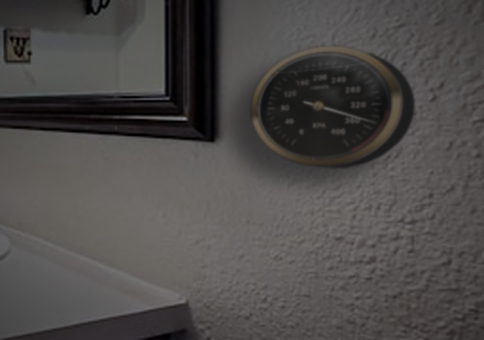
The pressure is 350kPa
